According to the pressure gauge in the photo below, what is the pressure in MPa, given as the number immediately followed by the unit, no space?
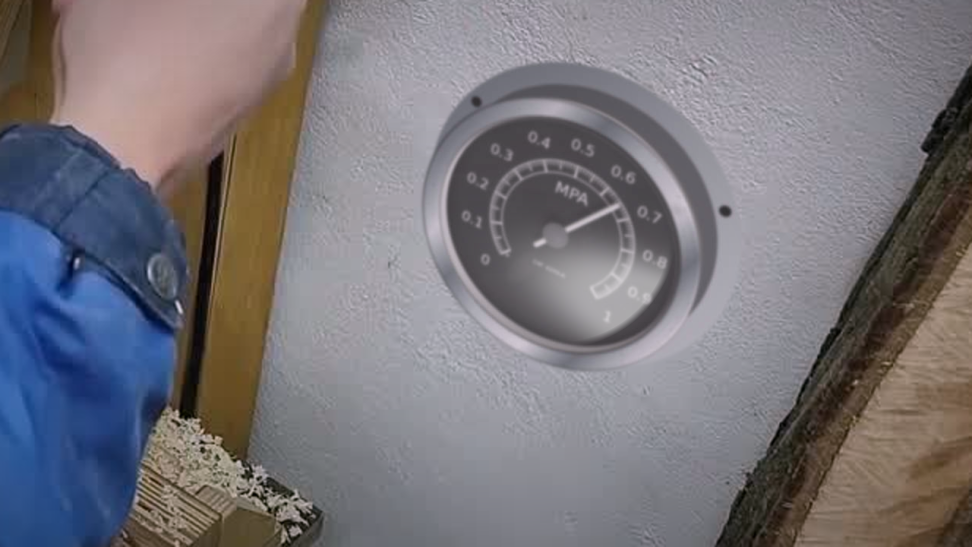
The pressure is 0.65MPa
